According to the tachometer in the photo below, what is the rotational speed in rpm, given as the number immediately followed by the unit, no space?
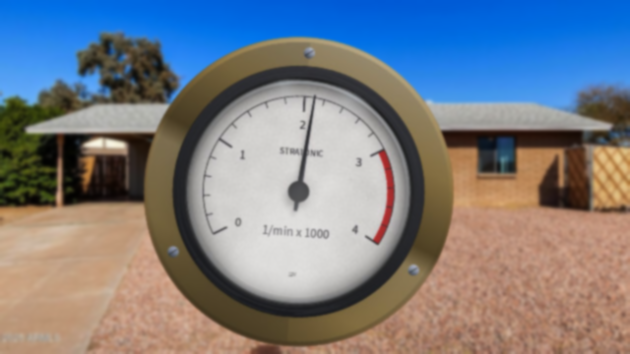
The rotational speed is 2100rpm
